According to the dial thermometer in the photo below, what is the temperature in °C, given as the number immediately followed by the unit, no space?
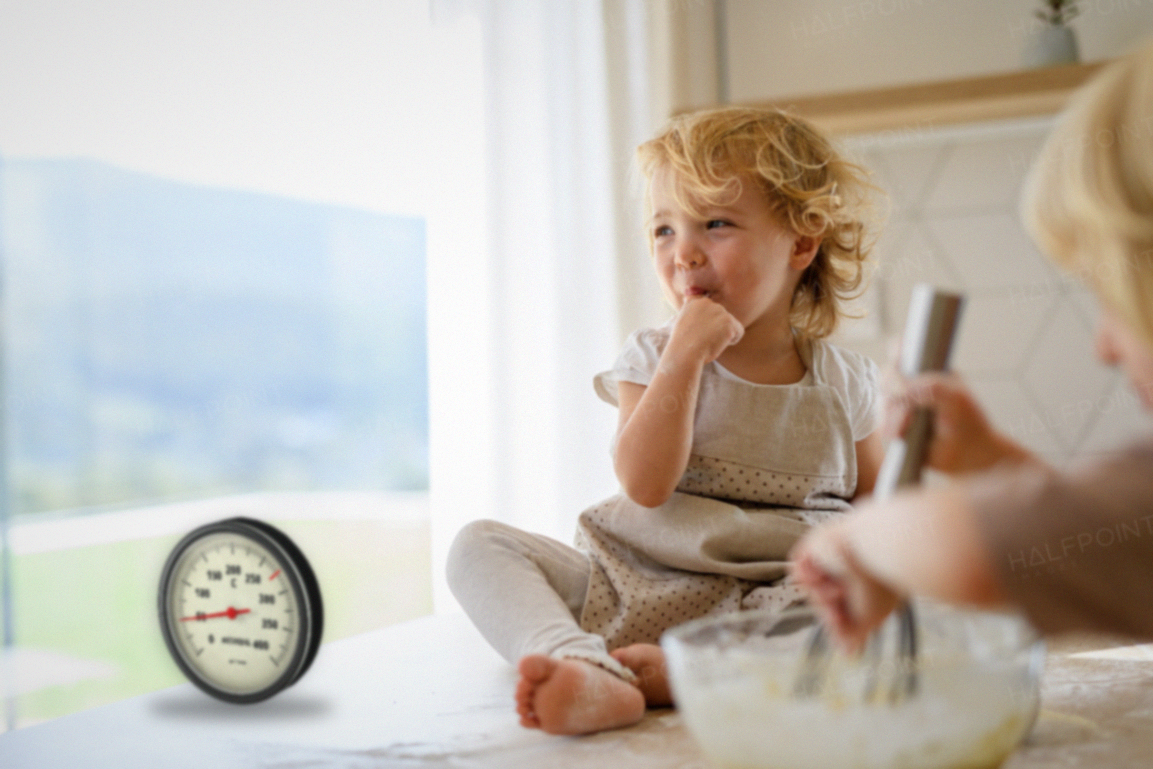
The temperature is 50°C
